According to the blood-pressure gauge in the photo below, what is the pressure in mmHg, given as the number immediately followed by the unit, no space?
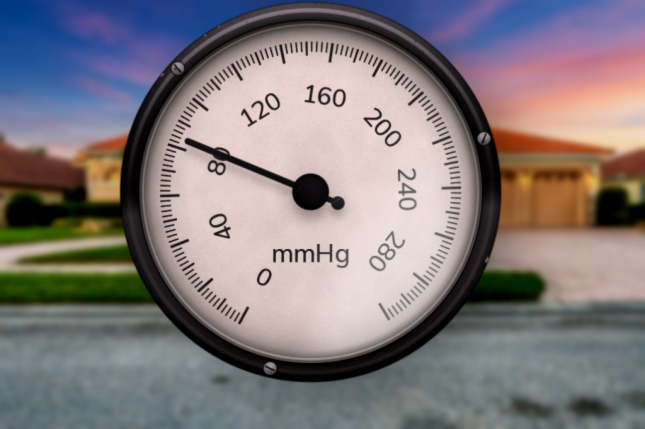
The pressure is 84mmHg
